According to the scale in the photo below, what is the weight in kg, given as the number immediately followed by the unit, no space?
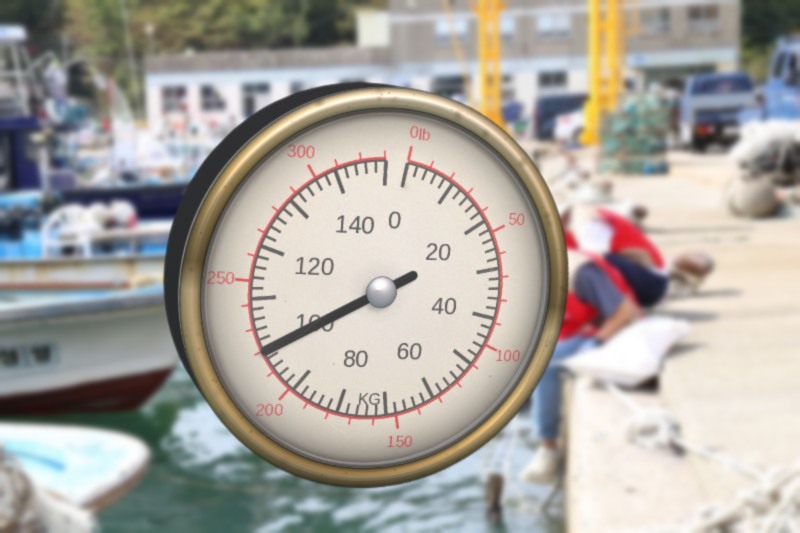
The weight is 100kg
